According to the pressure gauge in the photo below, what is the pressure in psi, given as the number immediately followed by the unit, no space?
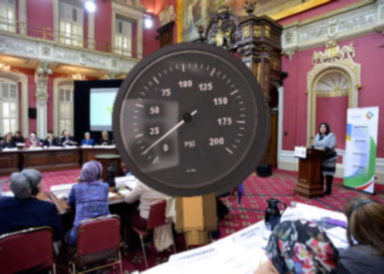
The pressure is 10psi
